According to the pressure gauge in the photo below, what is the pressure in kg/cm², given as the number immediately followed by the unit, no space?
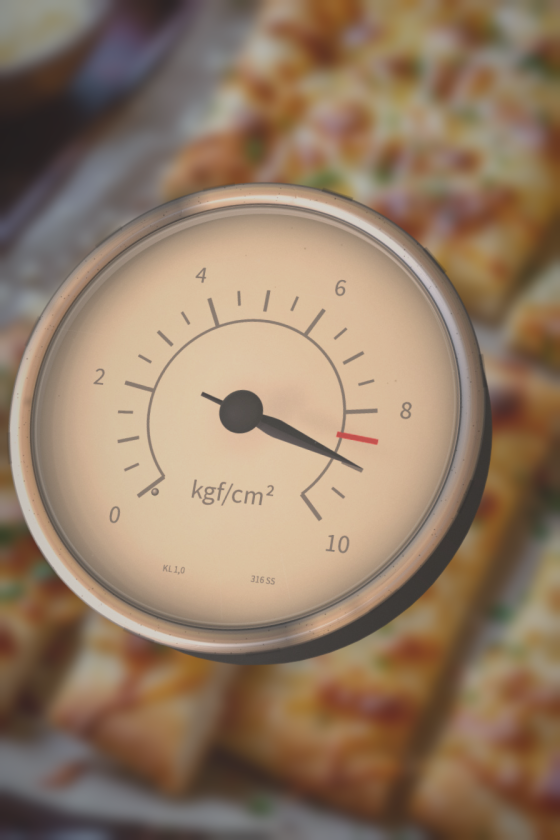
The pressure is 9kg/cm²
